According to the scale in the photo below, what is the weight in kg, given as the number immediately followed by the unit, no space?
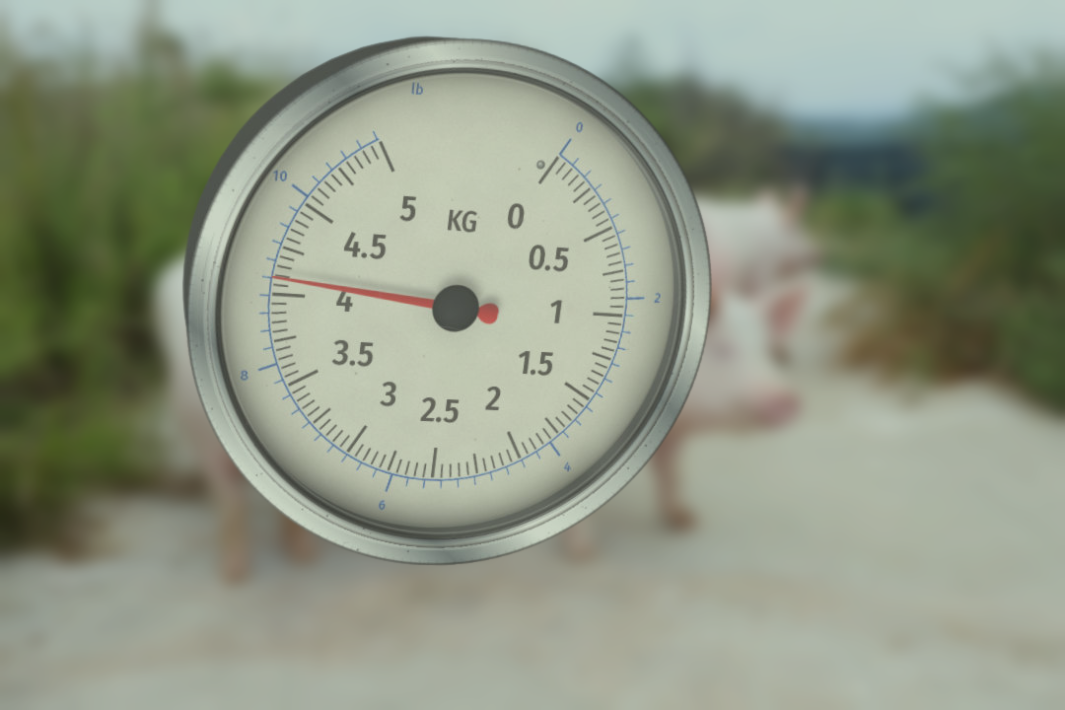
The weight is 4.1kg
